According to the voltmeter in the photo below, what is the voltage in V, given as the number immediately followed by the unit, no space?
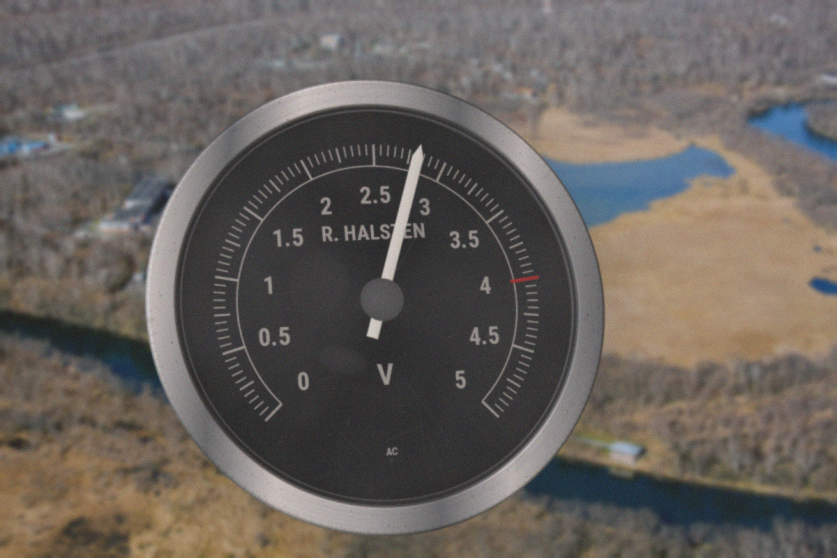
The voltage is 2.8V
